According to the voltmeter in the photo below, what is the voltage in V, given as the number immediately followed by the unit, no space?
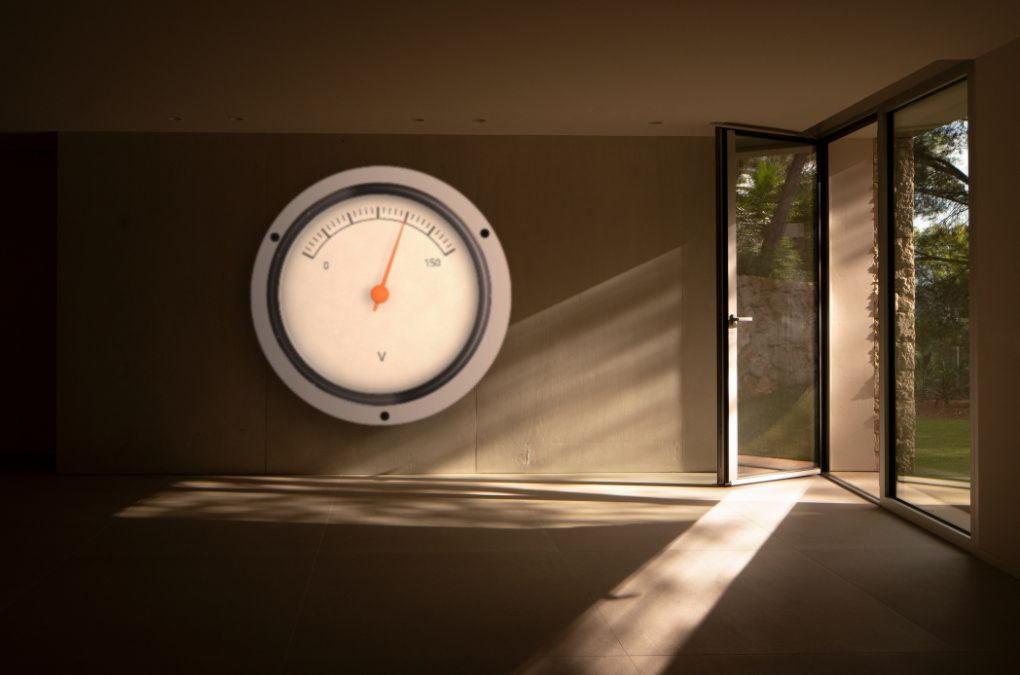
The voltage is 100V
